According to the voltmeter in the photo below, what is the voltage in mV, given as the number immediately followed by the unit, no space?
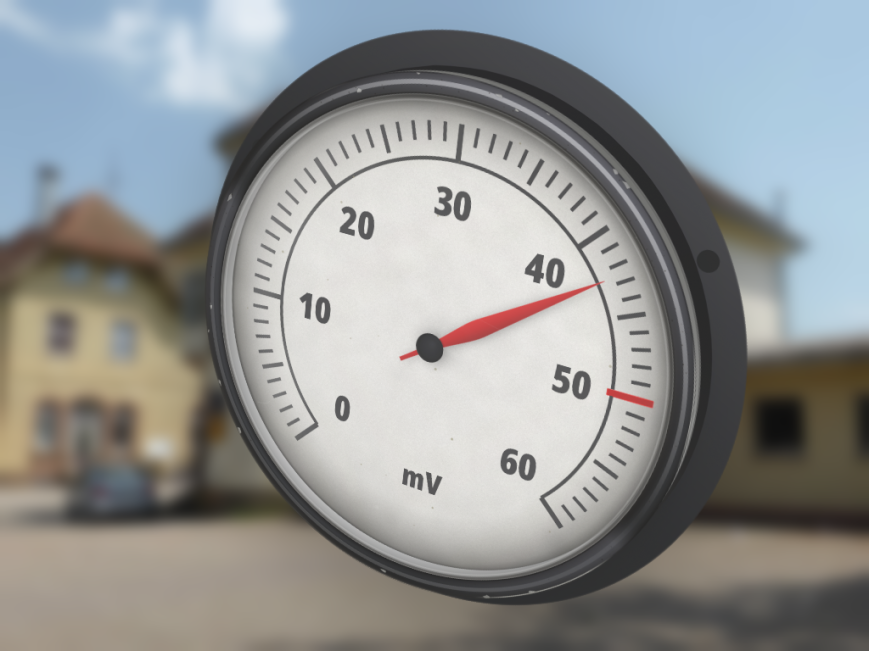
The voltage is 42.5mV
